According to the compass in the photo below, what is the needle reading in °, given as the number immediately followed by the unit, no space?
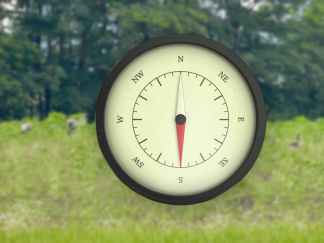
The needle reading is 180°
